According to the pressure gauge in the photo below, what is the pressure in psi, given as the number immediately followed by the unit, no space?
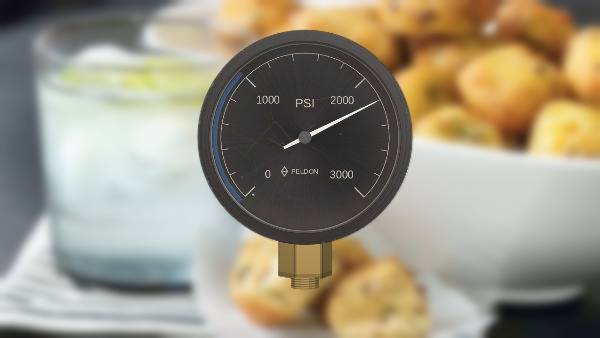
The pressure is 2200psi
